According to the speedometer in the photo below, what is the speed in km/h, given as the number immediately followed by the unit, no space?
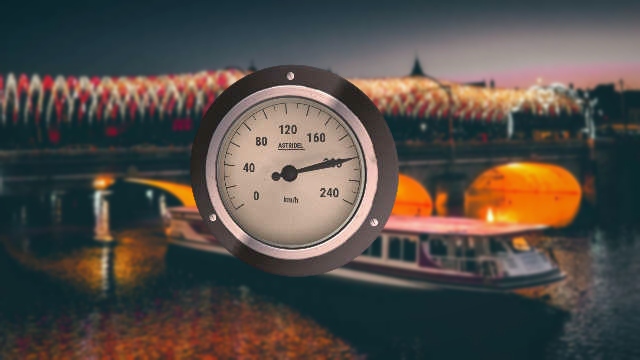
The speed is 200km/h
